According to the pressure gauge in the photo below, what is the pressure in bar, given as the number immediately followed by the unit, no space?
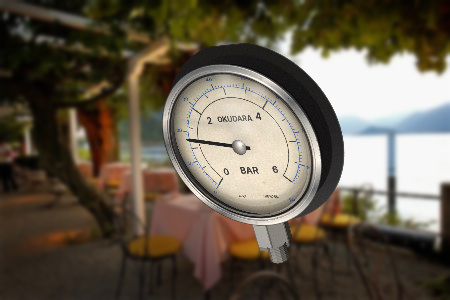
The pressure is 1.25bar
